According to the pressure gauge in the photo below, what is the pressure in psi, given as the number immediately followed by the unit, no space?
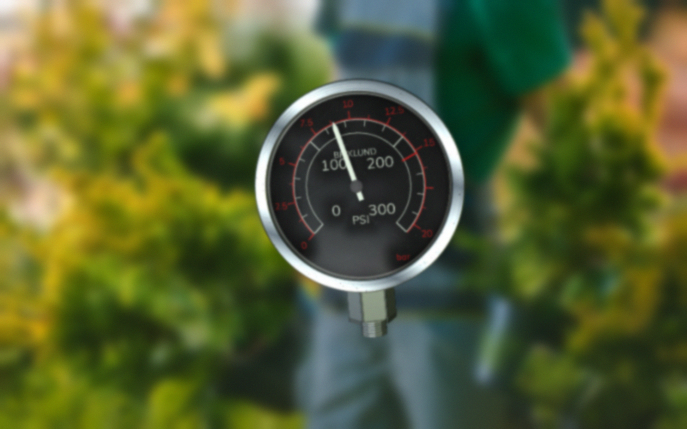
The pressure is 130psi
